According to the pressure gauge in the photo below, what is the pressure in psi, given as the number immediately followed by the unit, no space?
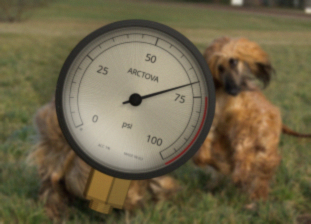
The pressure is 70psi
